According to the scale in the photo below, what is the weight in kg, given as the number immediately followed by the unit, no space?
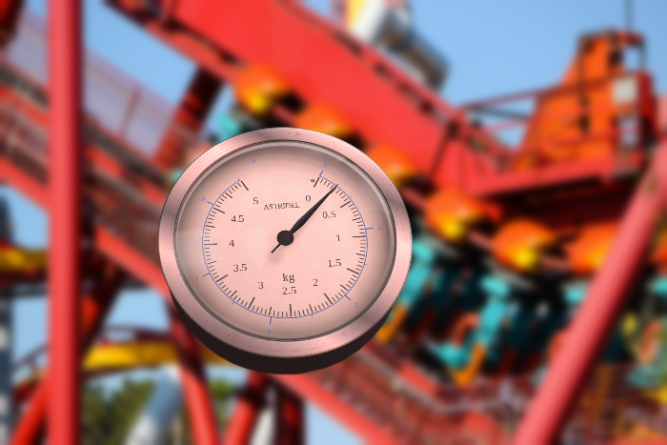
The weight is 0.25kg
